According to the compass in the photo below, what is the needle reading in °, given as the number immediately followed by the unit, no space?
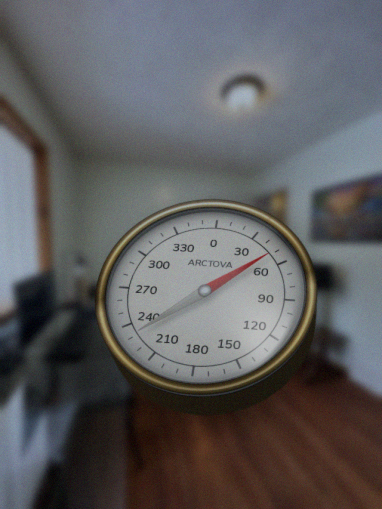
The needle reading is 50°
